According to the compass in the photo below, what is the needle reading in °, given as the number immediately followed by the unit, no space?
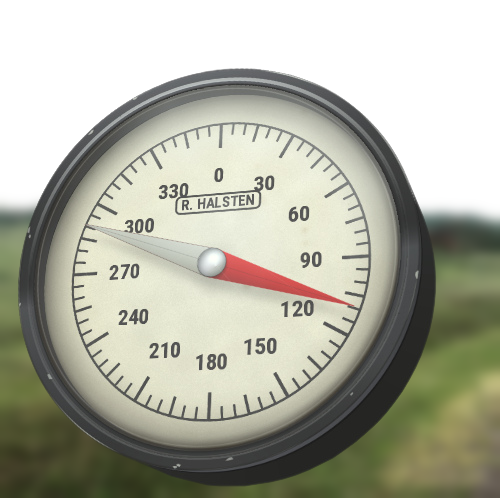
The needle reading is 110°
